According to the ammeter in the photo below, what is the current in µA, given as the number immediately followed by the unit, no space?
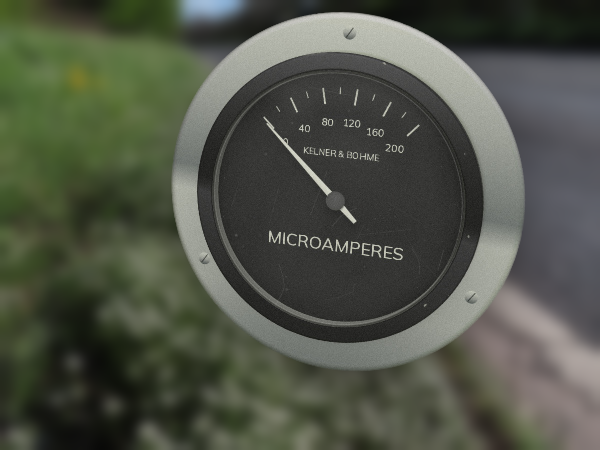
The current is 0µA
